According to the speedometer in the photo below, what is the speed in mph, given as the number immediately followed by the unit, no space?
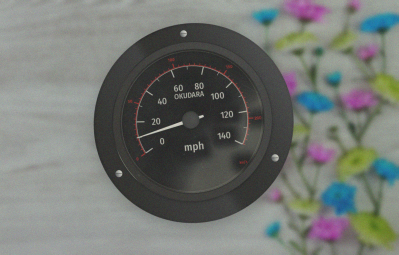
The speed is 10mph
